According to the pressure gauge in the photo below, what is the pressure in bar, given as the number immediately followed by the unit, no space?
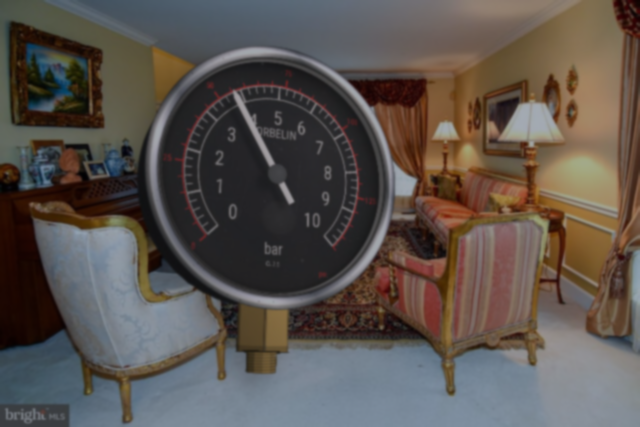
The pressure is 3.8bar
